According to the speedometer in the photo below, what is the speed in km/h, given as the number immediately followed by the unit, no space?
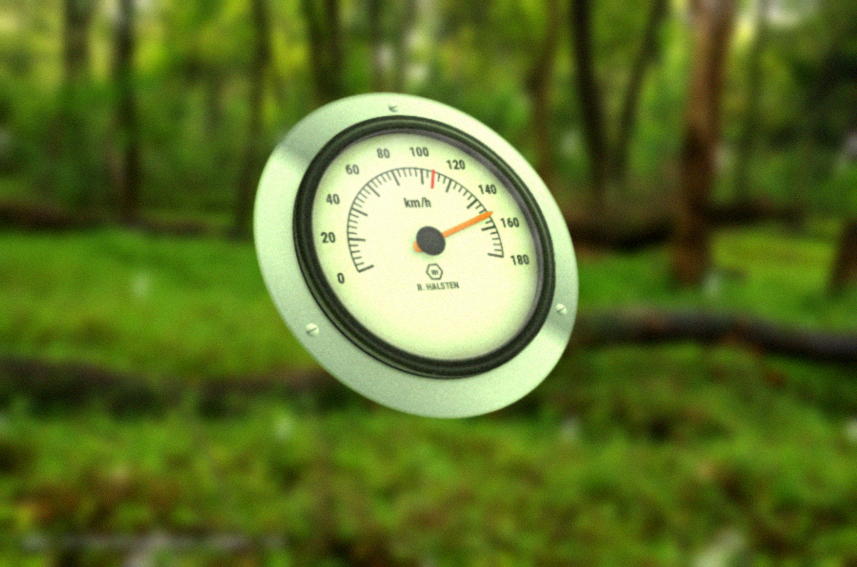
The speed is 152km/h
